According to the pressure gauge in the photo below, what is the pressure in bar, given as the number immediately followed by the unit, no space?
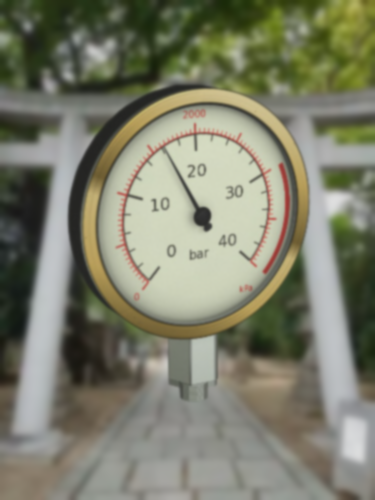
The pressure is 16bar
